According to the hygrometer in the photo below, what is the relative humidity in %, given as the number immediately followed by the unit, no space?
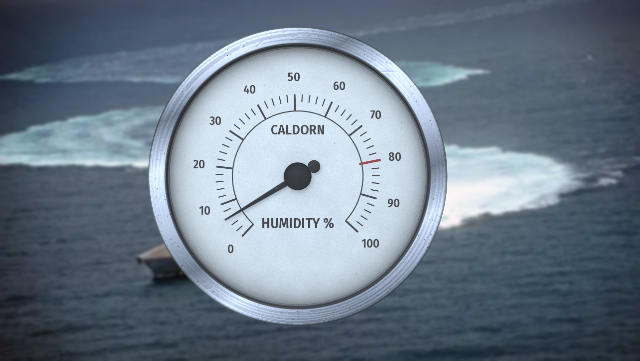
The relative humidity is 6%
